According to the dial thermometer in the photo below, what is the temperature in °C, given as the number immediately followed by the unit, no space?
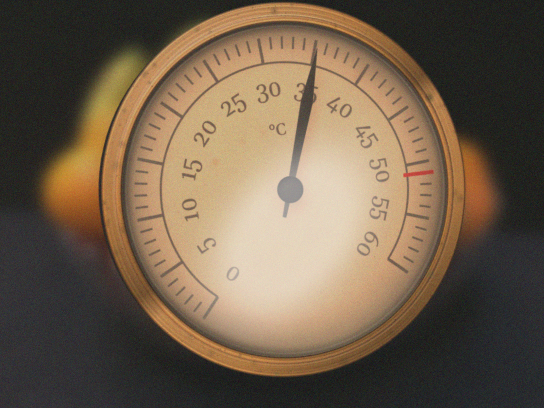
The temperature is 35°C
